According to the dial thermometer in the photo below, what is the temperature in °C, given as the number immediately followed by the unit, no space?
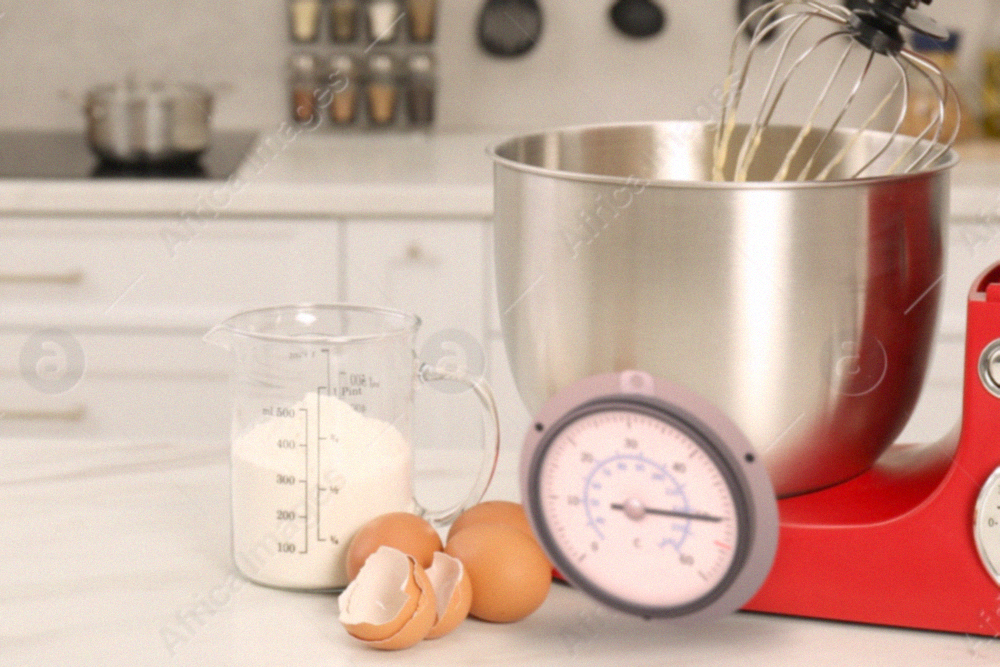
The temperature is 50°C
